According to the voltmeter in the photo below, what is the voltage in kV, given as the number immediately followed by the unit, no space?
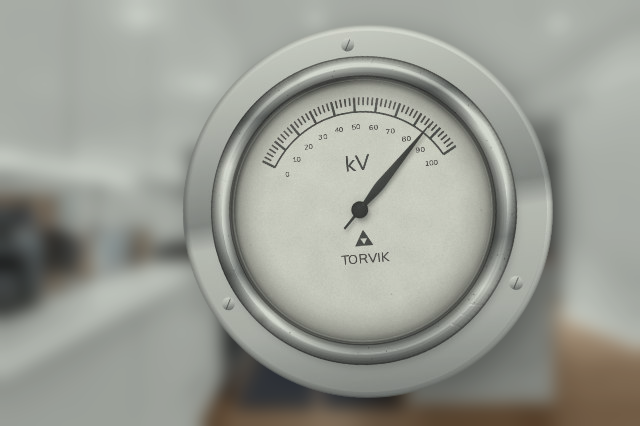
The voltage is 86kV
